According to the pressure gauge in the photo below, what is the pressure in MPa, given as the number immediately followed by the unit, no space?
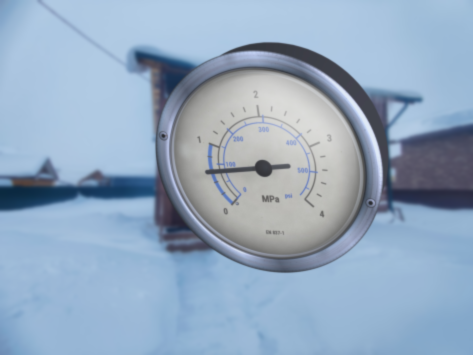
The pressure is 0.6MPa
